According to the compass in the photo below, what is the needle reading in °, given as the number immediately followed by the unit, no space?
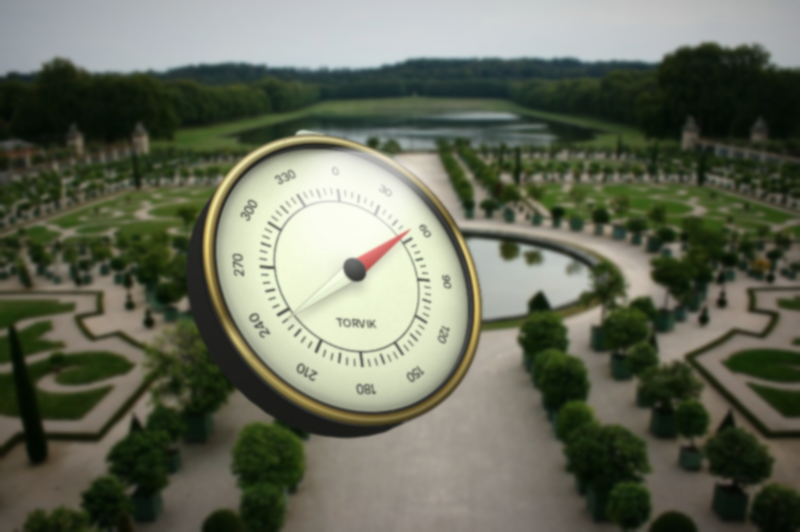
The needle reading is 55°
